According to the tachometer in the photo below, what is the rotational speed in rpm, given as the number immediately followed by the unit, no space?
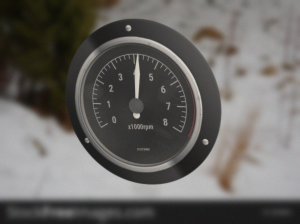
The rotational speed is 4200rpm
